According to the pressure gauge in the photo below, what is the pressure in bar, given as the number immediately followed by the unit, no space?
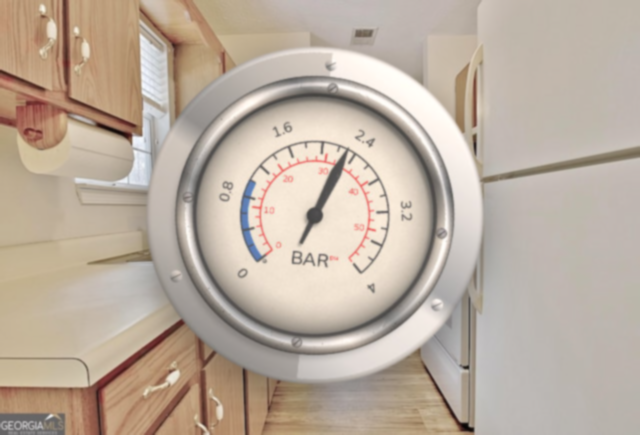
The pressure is 2.3bar
